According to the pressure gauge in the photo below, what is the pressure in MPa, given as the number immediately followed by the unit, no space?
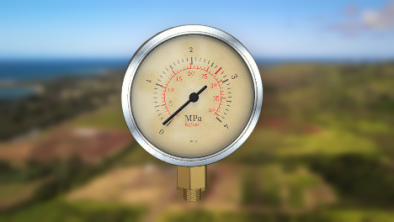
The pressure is 0.1MPa
